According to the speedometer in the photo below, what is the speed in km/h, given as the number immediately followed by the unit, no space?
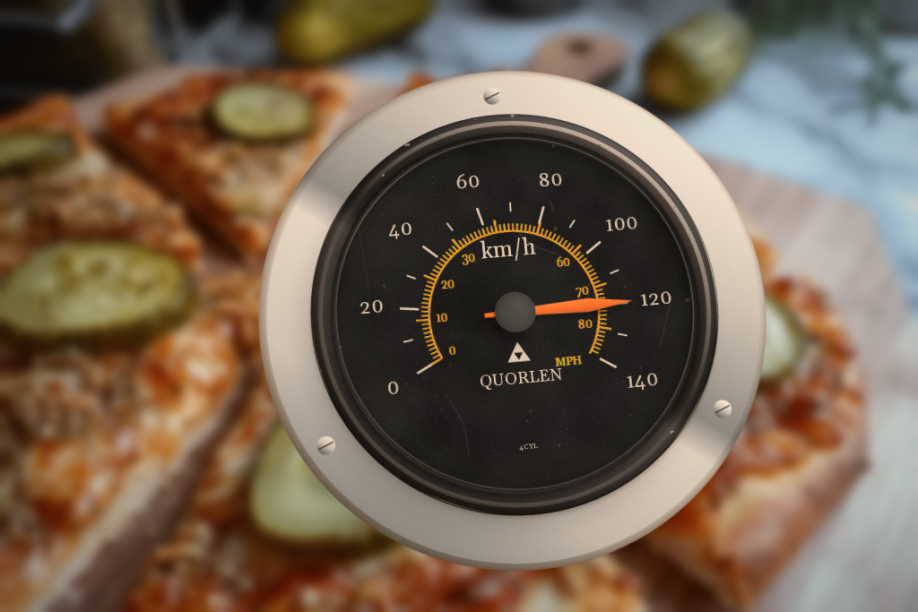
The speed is 120km/h
